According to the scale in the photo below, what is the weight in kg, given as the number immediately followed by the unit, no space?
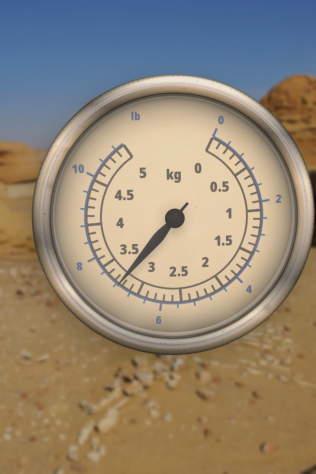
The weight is 3.25kg
